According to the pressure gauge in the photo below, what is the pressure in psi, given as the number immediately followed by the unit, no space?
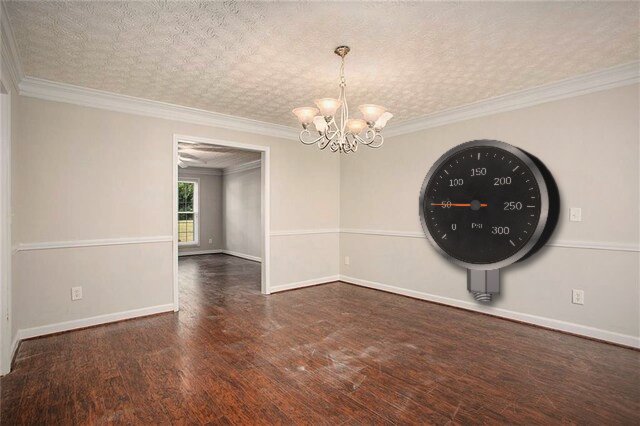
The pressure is 50psi
